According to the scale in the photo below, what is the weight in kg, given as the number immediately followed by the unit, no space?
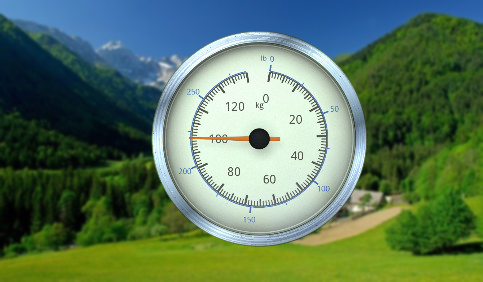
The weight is 100kg
